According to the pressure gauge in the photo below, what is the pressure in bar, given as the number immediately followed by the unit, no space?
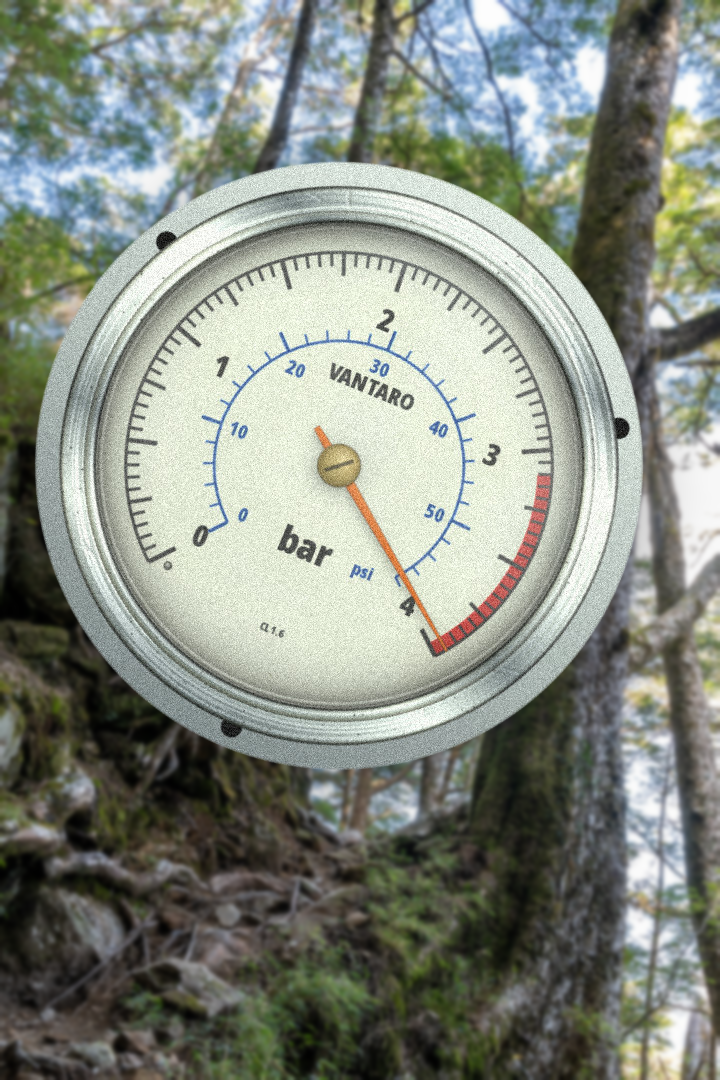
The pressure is 3.95bar
